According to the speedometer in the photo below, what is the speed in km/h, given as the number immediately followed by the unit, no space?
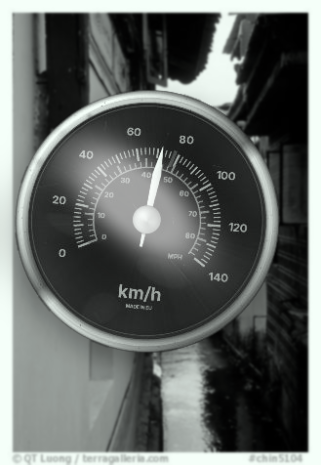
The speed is 72km/h
